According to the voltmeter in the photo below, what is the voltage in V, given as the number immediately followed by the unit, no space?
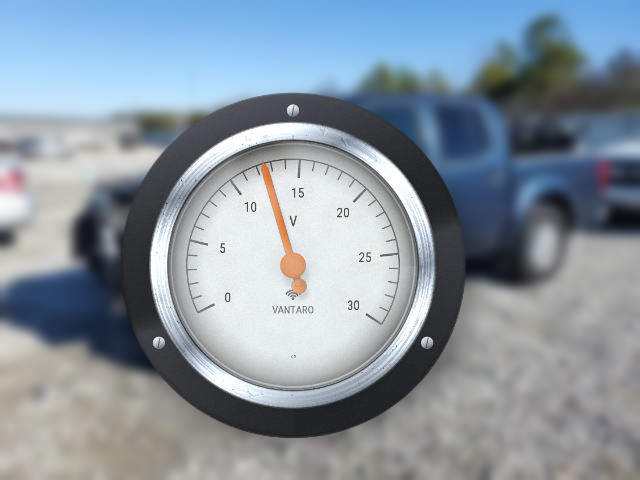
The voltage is 12.5V
